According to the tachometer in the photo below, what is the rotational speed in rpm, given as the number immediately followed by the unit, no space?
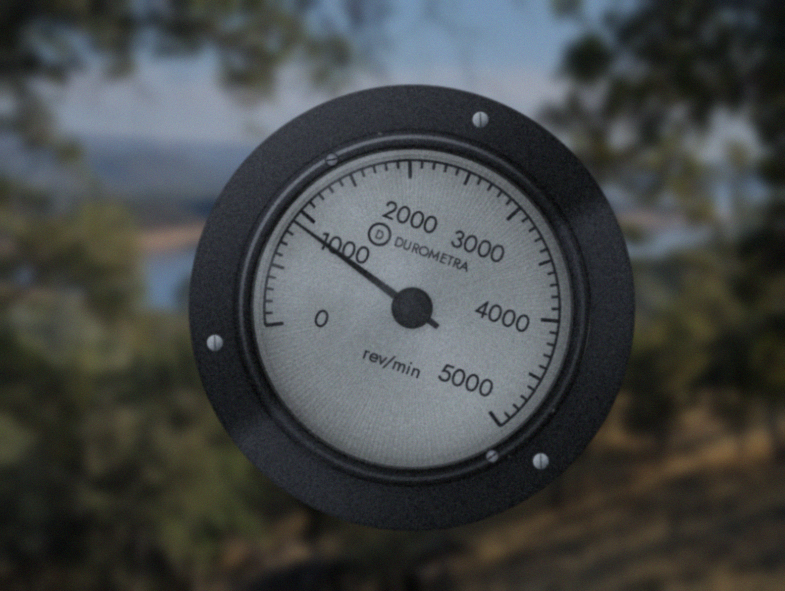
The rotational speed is 900rpm
